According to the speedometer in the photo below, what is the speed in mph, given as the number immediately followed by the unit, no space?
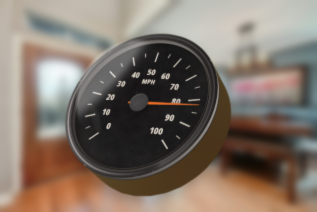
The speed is 82.5mph
